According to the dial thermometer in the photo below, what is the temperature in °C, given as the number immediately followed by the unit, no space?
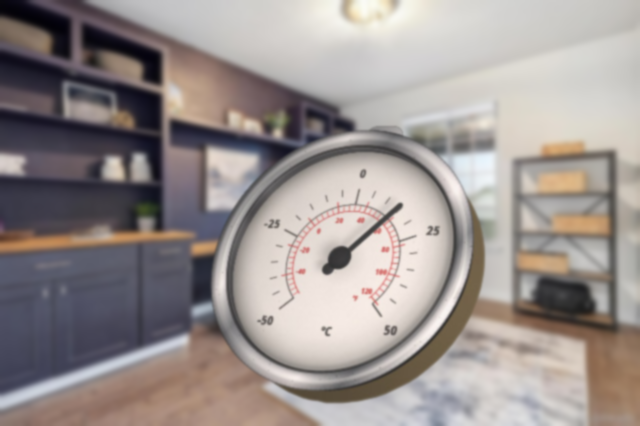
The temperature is 15°C
